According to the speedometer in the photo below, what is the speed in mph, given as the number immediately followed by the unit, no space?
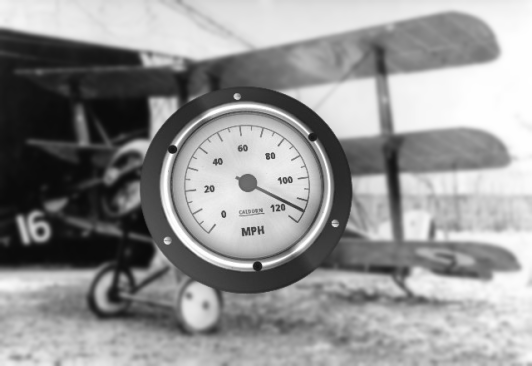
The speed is 115mph
